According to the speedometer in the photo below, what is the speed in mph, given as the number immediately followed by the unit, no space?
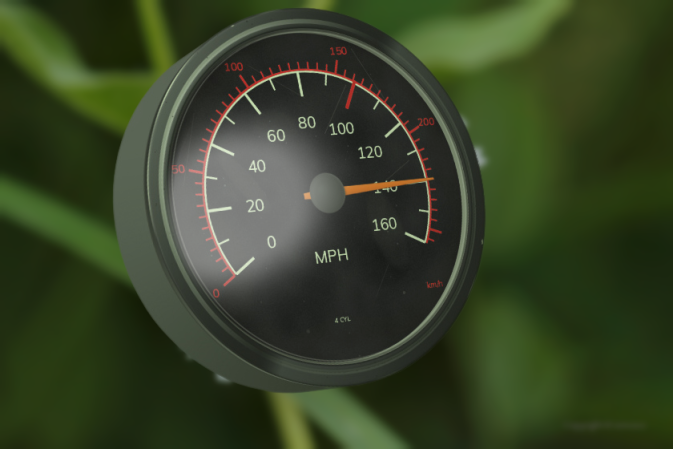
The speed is 140mph
